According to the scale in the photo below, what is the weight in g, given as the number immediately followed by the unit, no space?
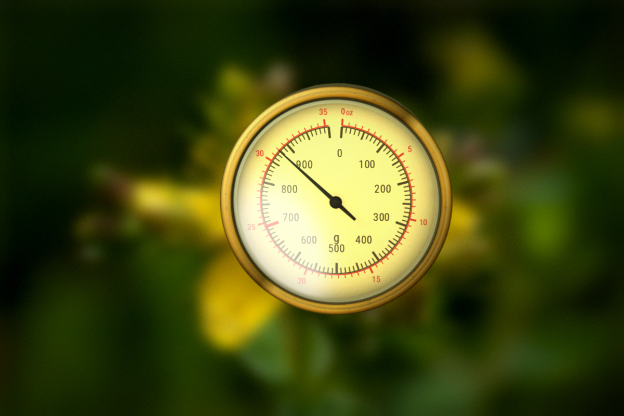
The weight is 880g
